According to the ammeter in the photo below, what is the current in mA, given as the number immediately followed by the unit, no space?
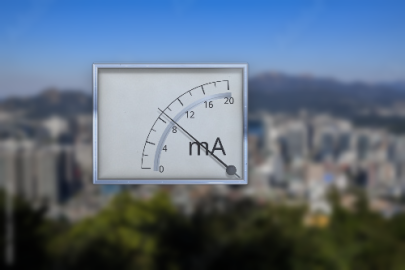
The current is 9mA
